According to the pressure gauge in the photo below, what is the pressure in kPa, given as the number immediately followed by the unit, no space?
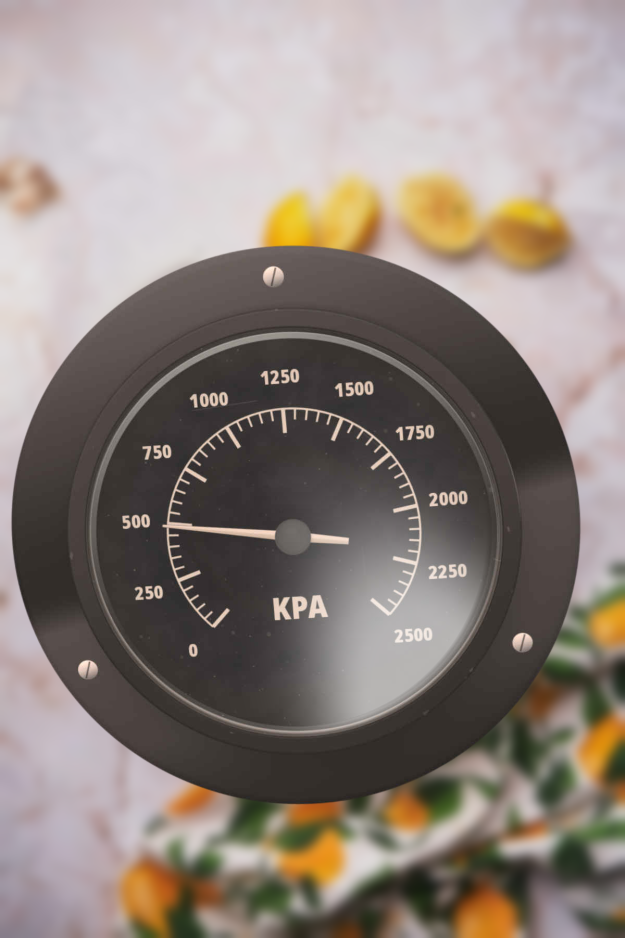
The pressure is 500kPa
